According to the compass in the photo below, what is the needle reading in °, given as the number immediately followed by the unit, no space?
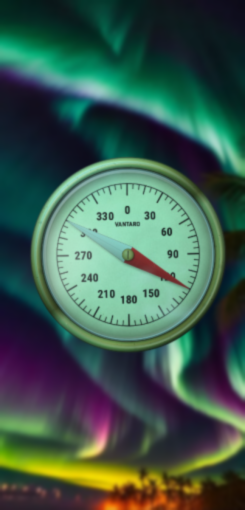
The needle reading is 120°
